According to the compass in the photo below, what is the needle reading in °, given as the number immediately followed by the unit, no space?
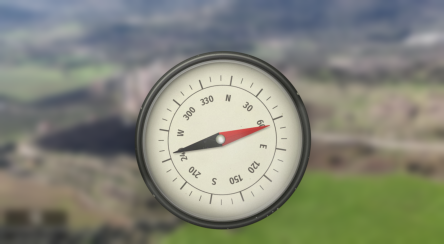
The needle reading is 65°
